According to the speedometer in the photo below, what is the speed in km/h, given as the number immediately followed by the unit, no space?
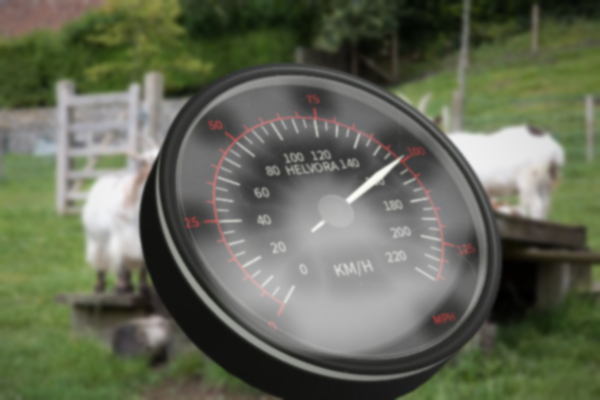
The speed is 160km/h
